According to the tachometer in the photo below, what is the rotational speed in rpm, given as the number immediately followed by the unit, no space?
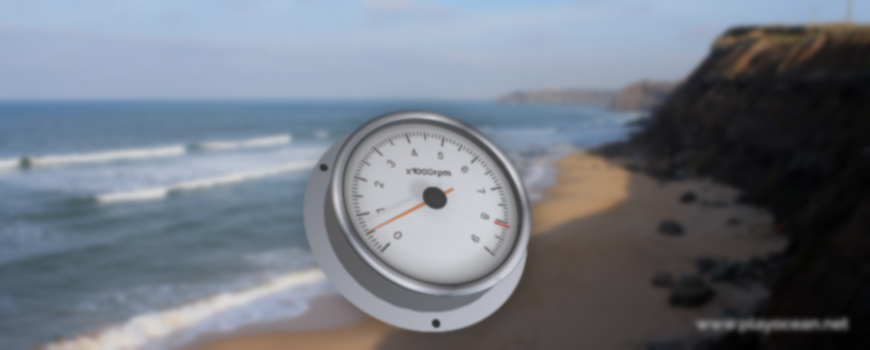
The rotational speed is 500rpm
